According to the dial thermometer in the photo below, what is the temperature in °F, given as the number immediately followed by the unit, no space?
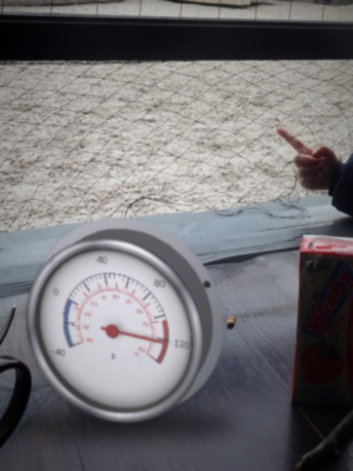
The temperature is 120°F
